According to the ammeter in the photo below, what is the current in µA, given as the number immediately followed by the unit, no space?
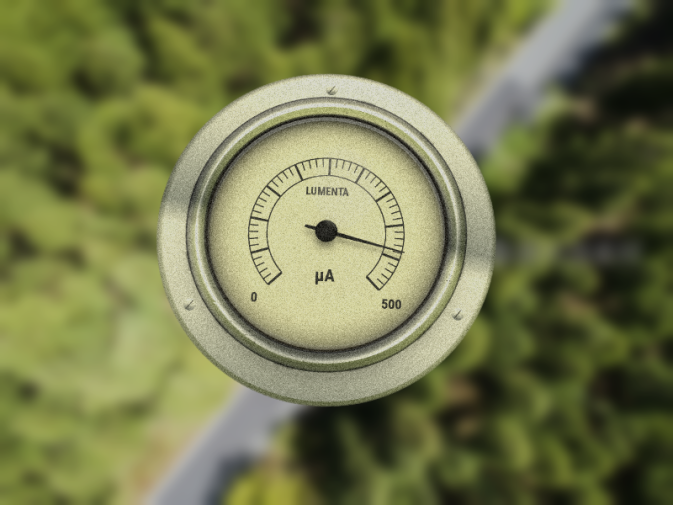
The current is 440µA
